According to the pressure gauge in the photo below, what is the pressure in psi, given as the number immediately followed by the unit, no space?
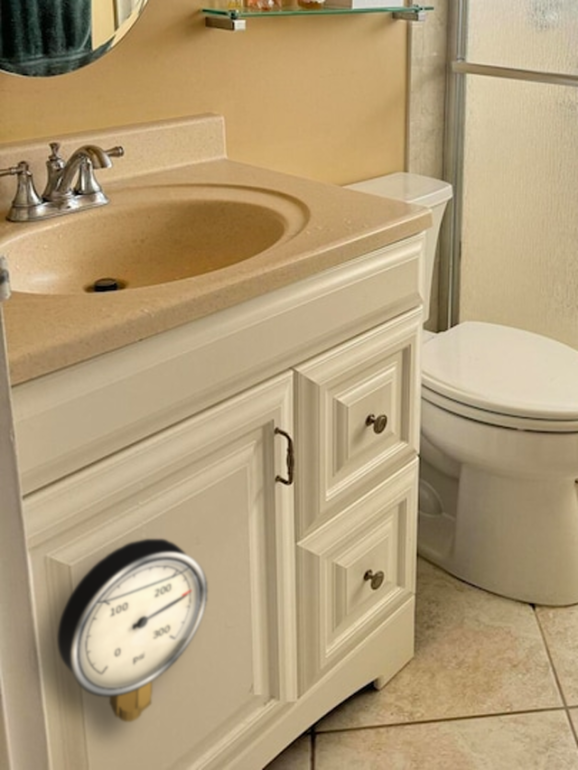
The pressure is 240psi
